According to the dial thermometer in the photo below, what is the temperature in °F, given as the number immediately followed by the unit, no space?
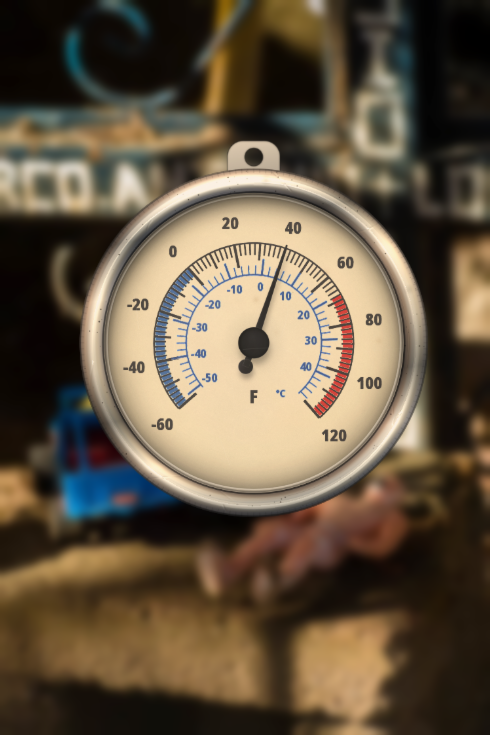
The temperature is 40°F
